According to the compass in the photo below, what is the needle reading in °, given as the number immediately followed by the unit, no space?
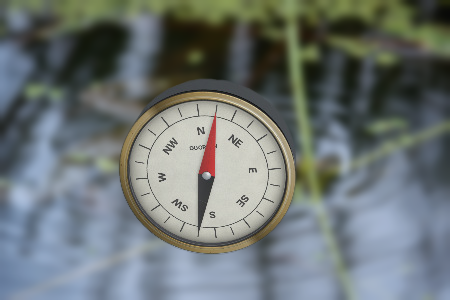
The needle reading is 15°
